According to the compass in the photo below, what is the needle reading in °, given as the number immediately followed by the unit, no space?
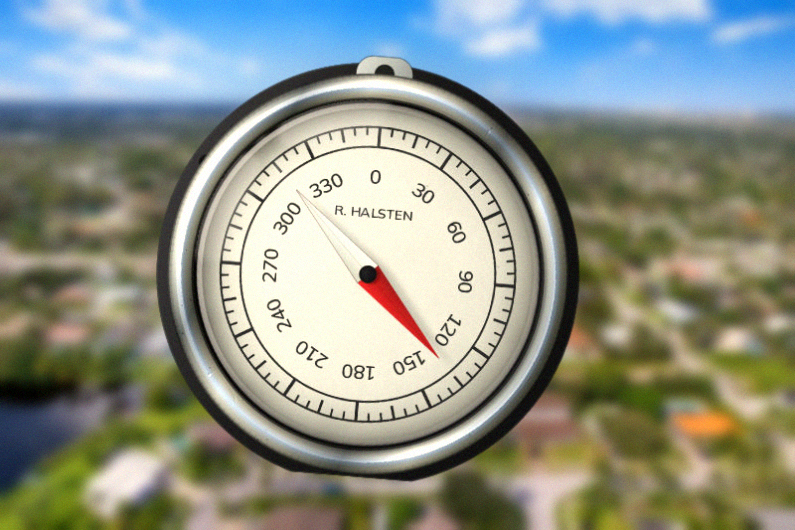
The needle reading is 135°
